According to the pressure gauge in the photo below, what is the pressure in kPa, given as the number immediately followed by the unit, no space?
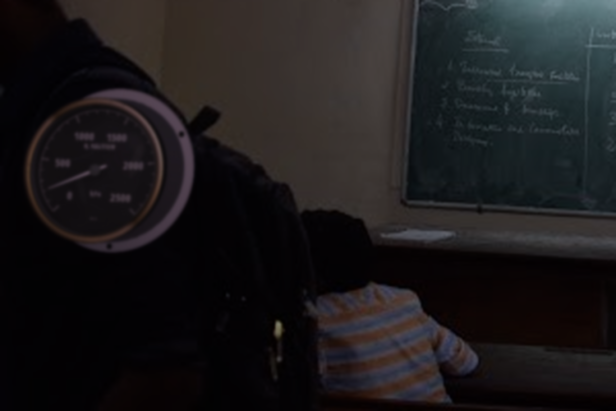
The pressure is 200kPa
